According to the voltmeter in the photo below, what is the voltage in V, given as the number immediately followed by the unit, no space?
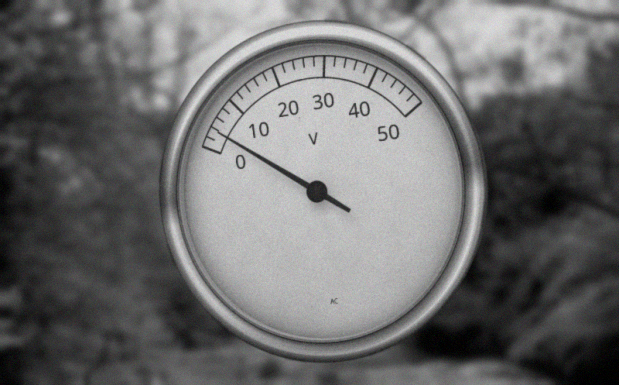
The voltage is 4V
